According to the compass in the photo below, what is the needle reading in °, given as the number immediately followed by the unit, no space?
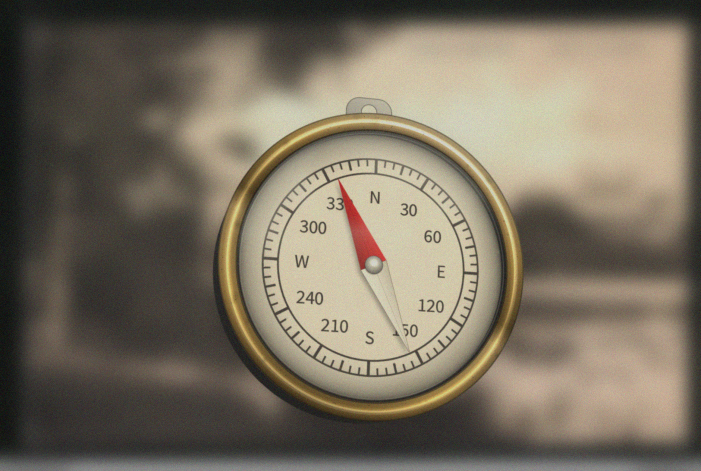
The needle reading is 335°
